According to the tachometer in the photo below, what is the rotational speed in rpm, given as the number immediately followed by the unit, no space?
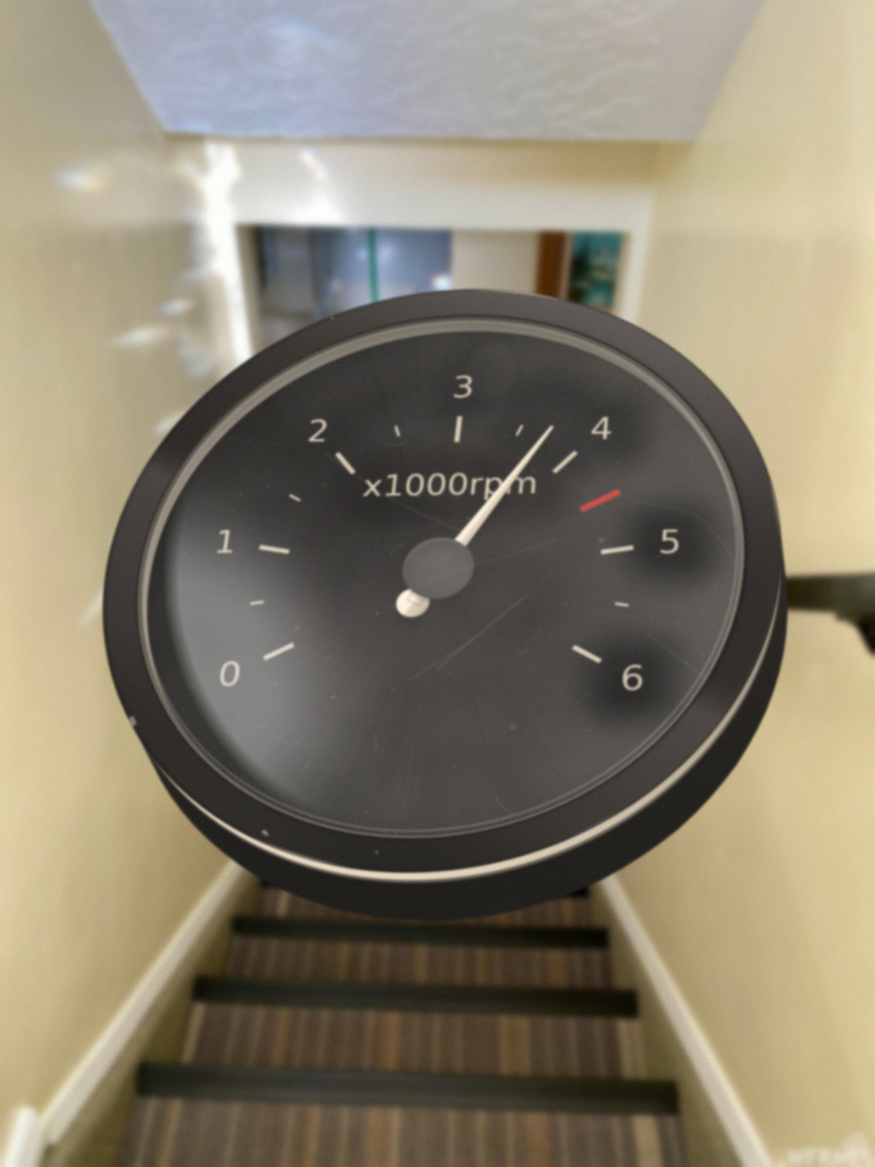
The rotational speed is 3750rpm
